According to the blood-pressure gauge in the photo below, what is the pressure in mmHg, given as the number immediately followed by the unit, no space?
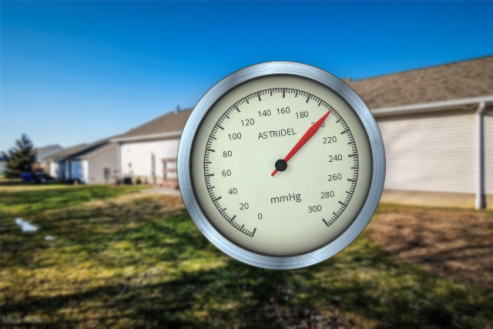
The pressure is 200mmHg
